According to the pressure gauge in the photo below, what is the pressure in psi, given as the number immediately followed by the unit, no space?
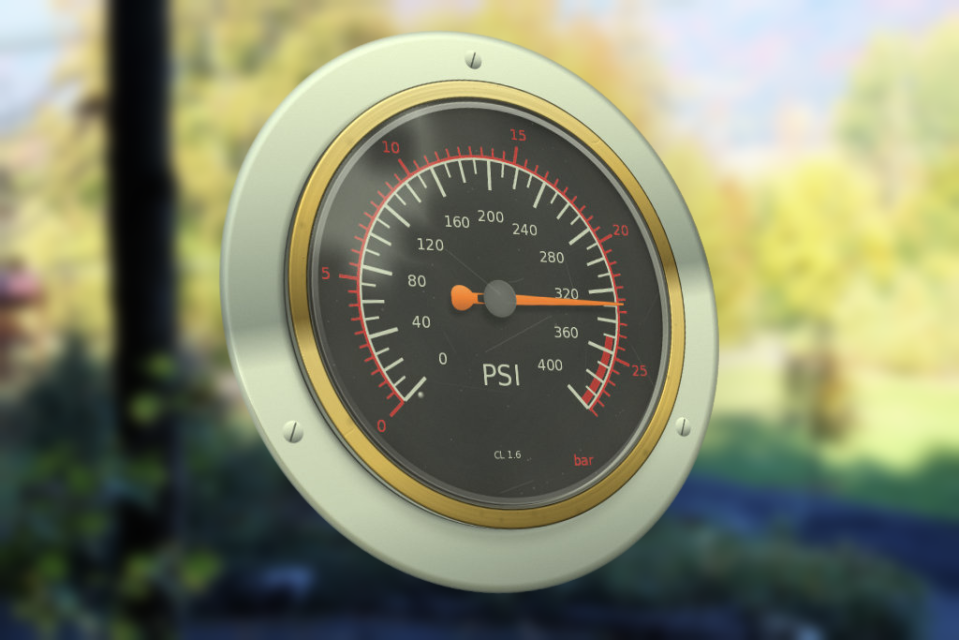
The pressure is 330psi
